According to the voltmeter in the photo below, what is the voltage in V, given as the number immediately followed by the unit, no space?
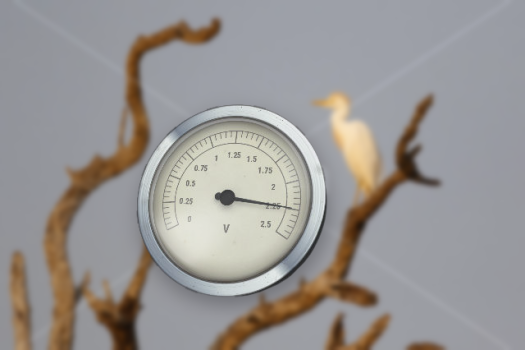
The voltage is 2.25V
